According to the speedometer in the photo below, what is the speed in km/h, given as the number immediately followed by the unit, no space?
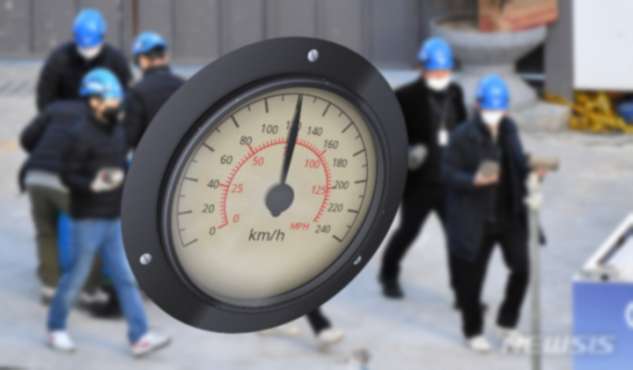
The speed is 120km/h
